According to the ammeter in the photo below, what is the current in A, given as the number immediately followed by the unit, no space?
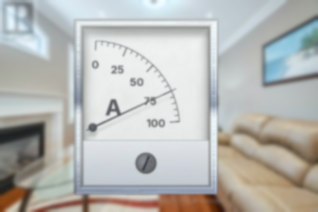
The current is 75A
